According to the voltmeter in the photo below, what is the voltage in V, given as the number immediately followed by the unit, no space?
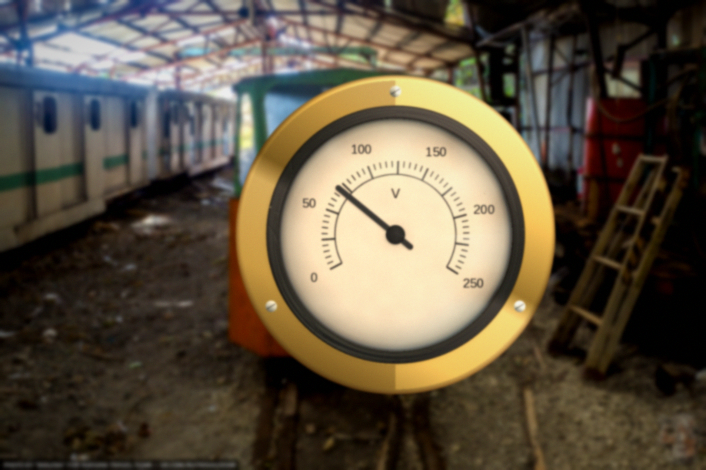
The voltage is 70V
